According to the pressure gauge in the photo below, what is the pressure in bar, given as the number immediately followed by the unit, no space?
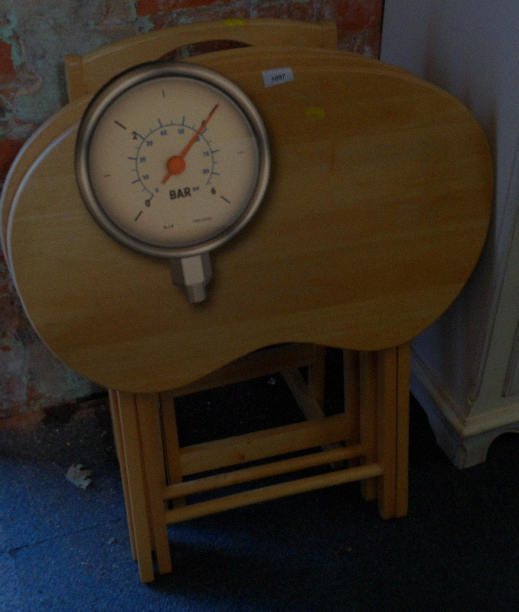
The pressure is 4bar
